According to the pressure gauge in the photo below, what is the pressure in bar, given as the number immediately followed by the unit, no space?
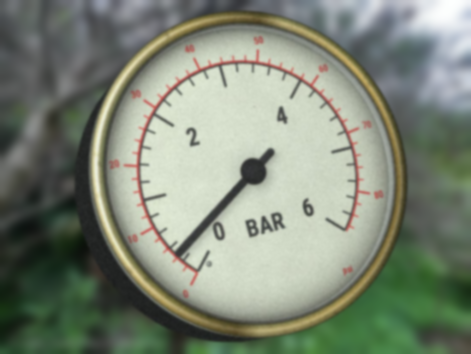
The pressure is 0.3bar
